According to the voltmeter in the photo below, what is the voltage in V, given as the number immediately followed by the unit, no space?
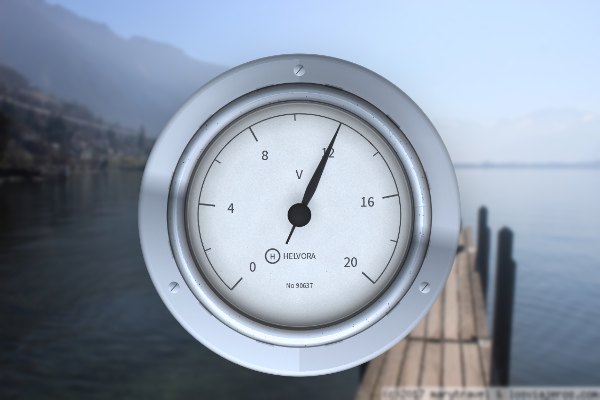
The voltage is 12V
